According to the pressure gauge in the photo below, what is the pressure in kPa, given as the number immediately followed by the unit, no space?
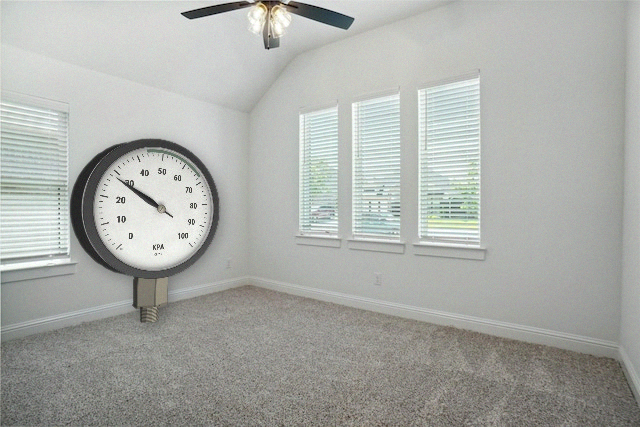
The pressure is 28kPa
